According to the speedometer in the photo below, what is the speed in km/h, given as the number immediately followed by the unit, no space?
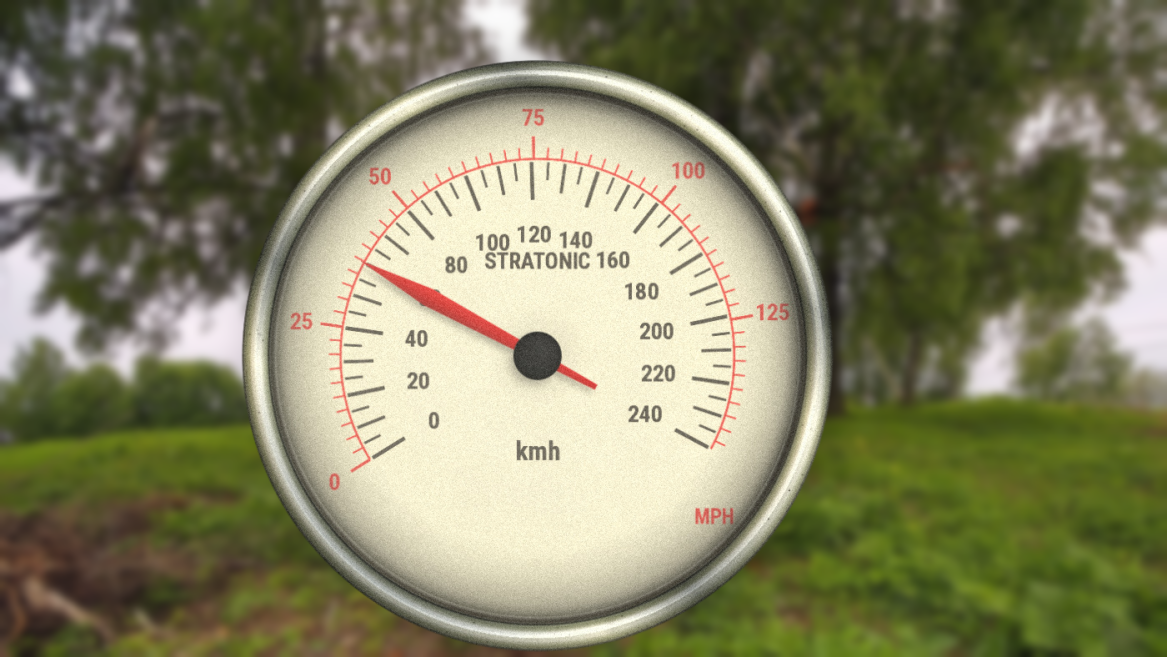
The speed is 60km/h
